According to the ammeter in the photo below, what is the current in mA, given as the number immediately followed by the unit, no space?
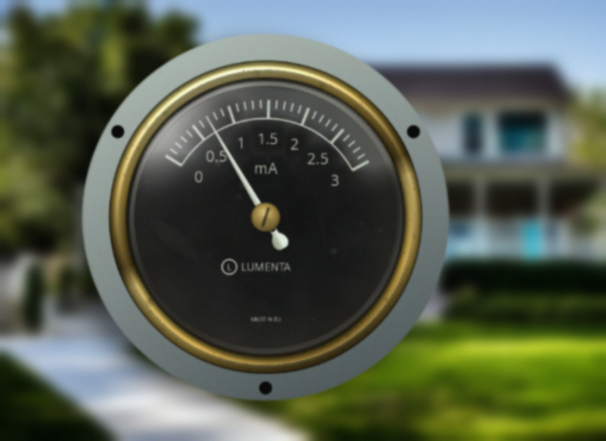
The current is 0.7mA
